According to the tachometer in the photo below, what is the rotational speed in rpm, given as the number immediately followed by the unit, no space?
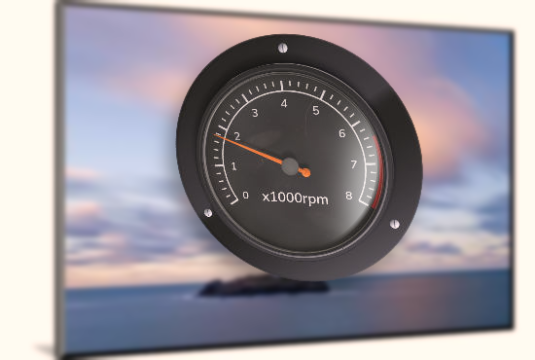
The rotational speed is 1800rpm
